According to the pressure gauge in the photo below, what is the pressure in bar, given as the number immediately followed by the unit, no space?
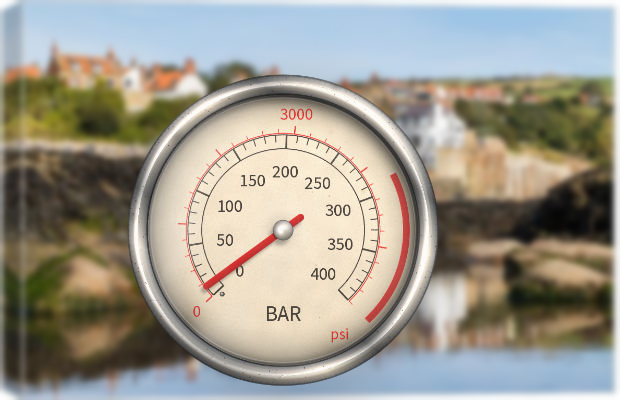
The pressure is 10bar
